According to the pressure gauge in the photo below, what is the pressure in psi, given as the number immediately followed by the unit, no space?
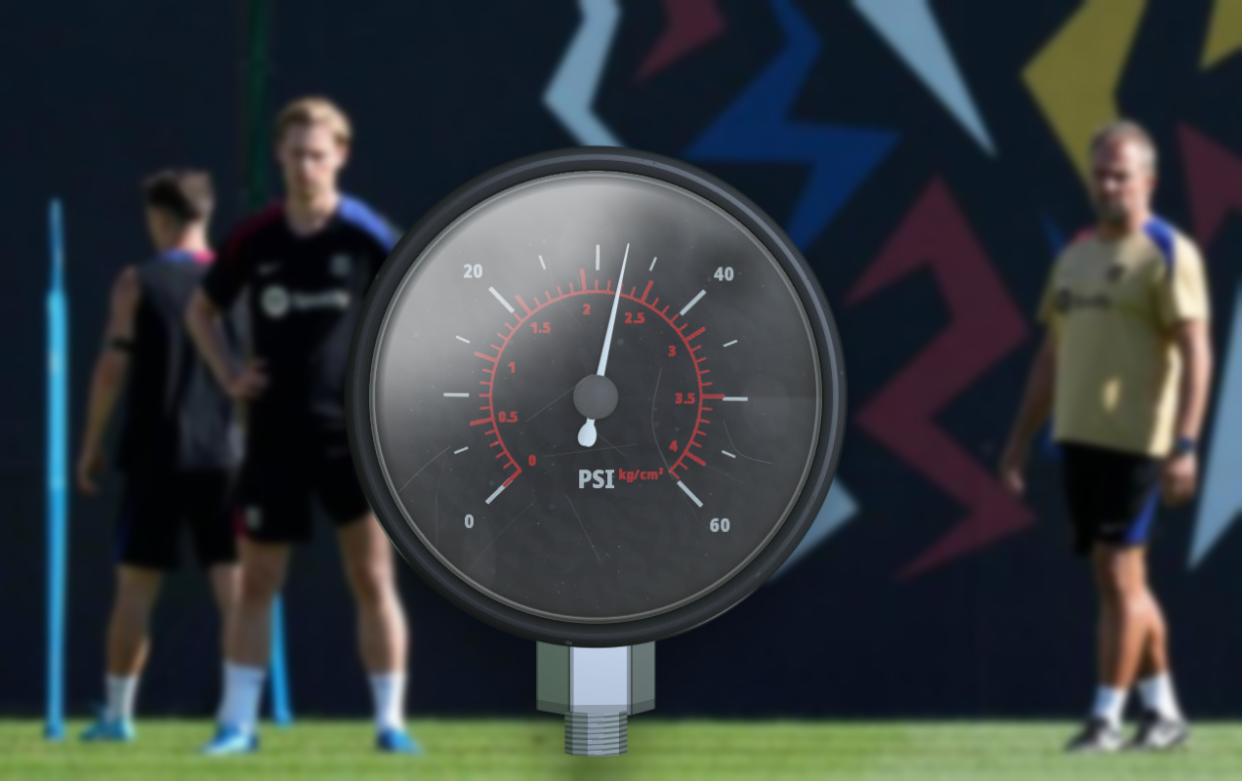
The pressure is 32.5psi
